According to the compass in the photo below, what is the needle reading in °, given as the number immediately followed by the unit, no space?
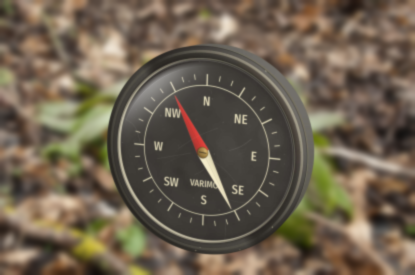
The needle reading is 330°
